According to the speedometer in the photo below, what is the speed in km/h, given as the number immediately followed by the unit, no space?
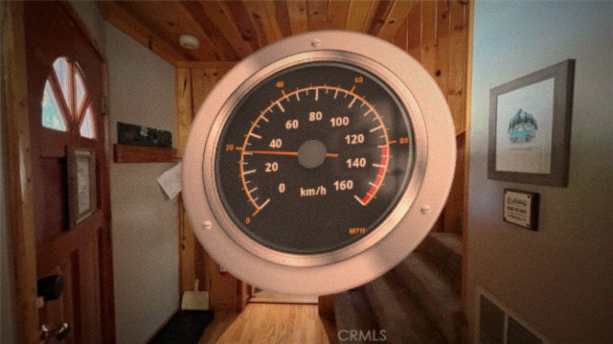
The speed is 30km/h
